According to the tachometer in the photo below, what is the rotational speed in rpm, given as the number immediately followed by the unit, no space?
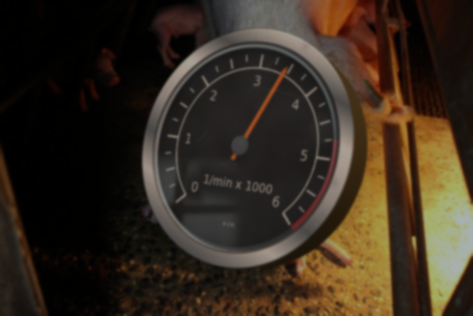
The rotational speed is 3500rpm
